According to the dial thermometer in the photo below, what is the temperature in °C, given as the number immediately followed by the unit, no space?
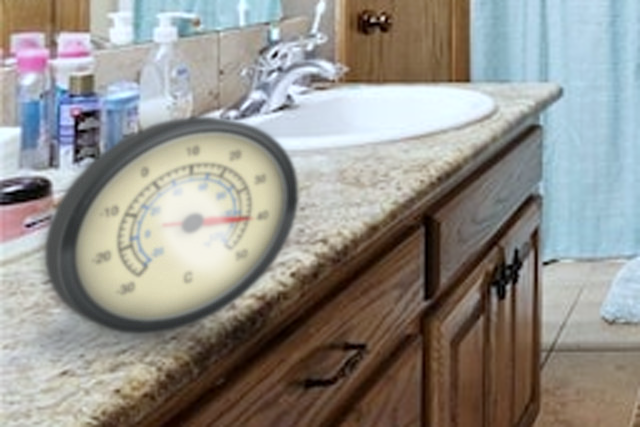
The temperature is 40°C
